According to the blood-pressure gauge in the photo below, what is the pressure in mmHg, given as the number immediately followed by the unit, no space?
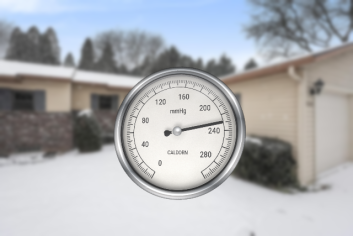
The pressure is 230mmHg
